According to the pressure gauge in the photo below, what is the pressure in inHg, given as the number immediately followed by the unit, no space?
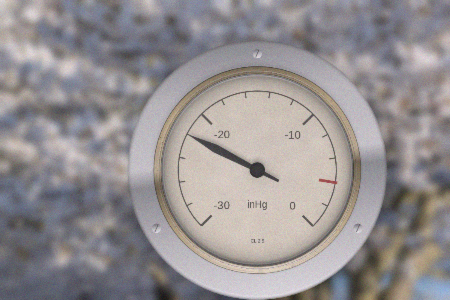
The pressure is -22inHg
